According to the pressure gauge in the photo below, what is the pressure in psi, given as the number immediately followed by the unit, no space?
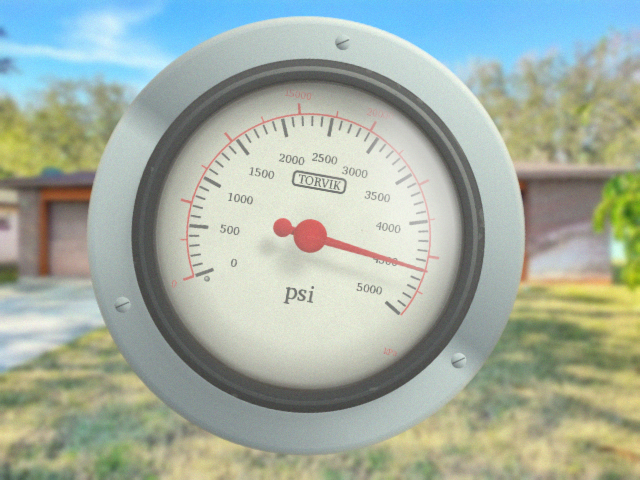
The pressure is 4500psi
